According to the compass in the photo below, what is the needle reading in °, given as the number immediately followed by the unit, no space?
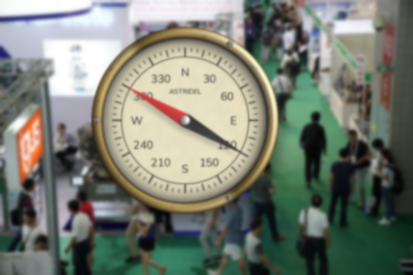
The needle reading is 300°
